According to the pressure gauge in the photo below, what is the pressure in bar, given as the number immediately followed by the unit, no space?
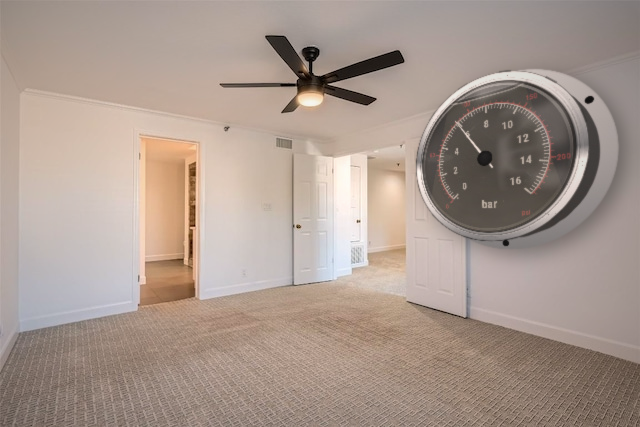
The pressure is 6bar
